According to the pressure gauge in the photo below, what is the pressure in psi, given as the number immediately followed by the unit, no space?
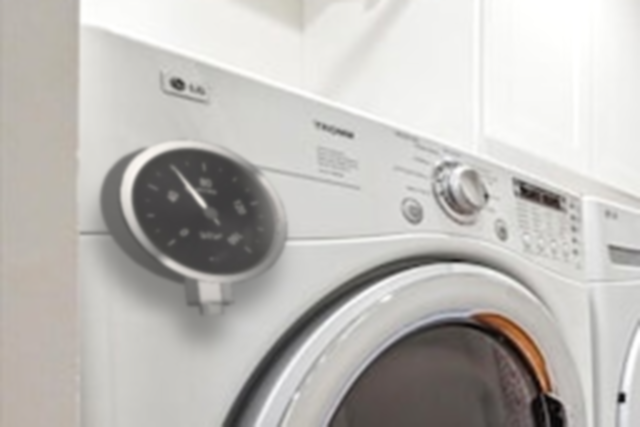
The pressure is 60psi
